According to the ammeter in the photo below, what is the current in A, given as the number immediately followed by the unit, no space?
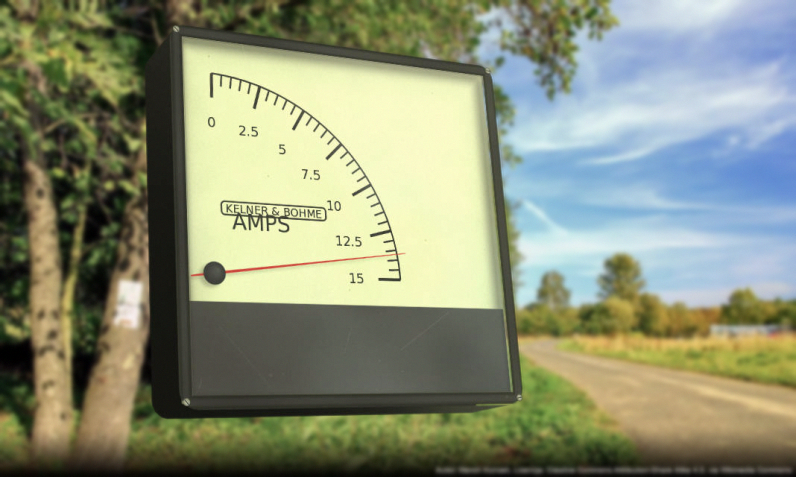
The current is 13.75A
